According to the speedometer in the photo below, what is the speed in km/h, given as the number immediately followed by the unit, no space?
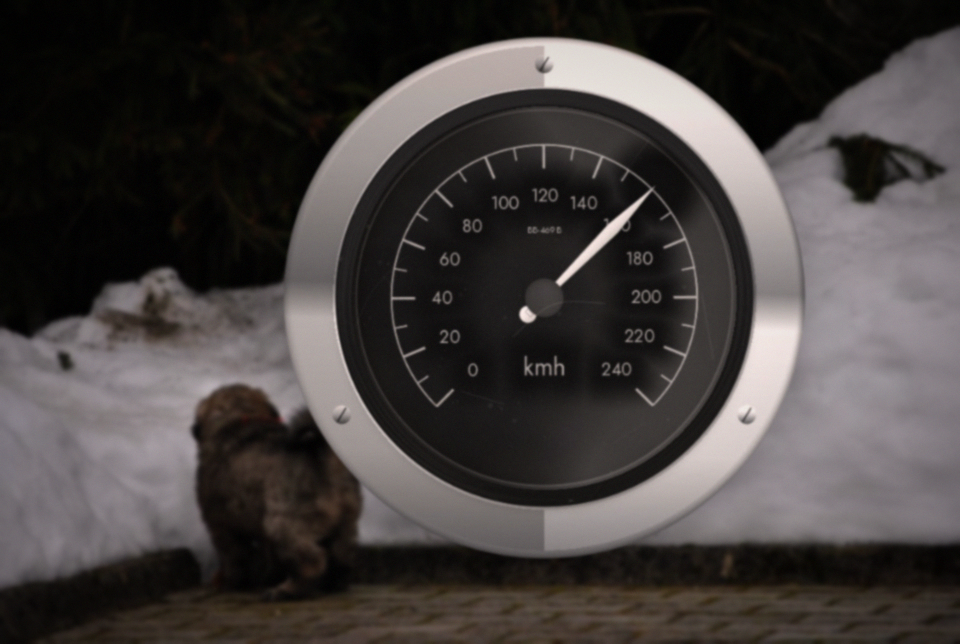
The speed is 160km/h
